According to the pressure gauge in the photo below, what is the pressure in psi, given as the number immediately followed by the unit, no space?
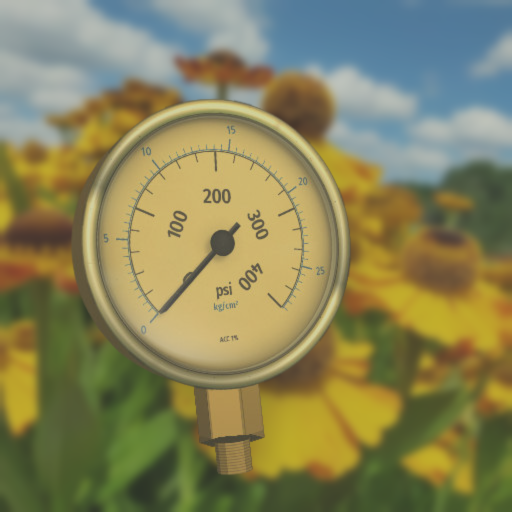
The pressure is 0psi
